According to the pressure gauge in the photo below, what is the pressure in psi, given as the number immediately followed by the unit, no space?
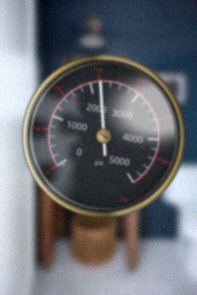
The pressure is 2200psi
